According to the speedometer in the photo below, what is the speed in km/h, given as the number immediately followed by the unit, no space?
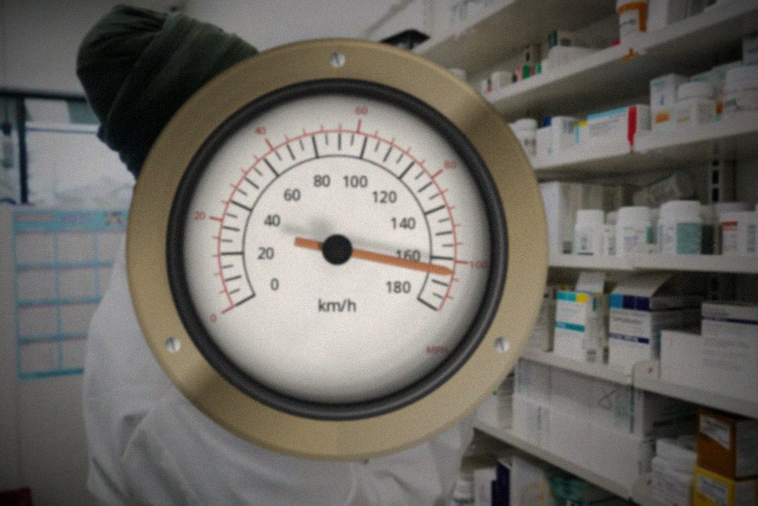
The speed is 165km/h
